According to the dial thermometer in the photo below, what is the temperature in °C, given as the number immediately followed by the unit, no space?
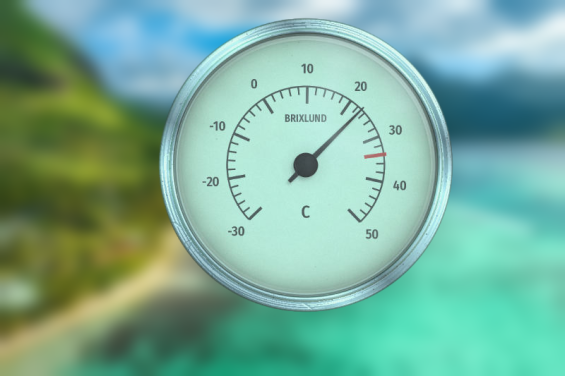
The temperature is 23°C
